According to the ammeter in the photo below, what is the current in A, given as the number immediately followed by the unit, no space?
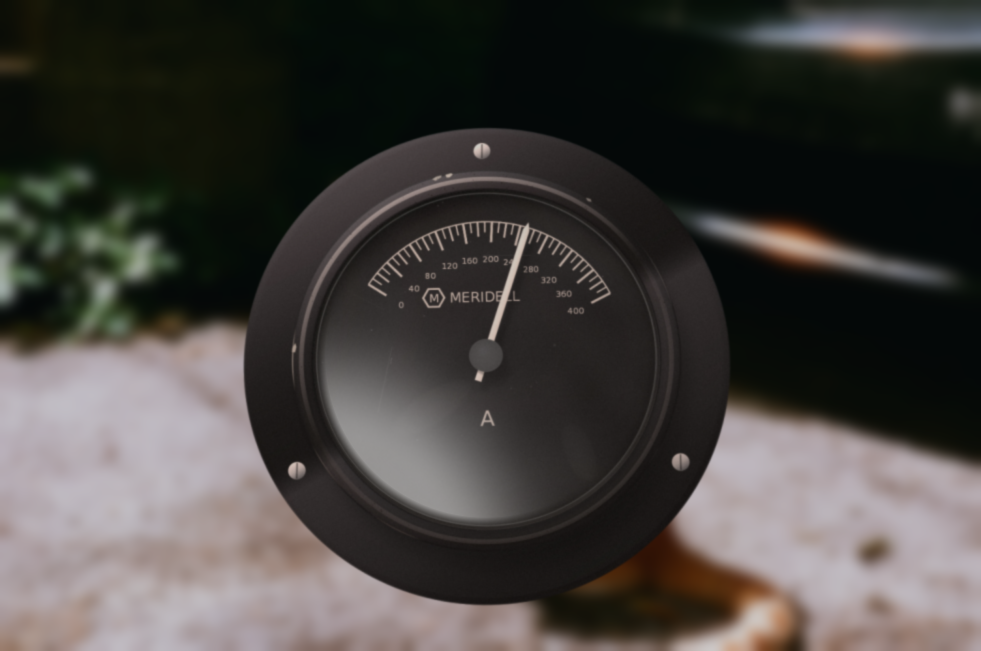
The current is 250A
